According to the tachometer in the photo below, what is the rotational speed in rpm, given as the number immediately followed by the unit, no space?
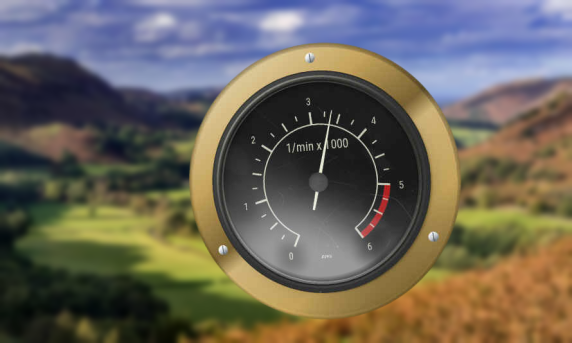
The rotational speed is 3375rpm
